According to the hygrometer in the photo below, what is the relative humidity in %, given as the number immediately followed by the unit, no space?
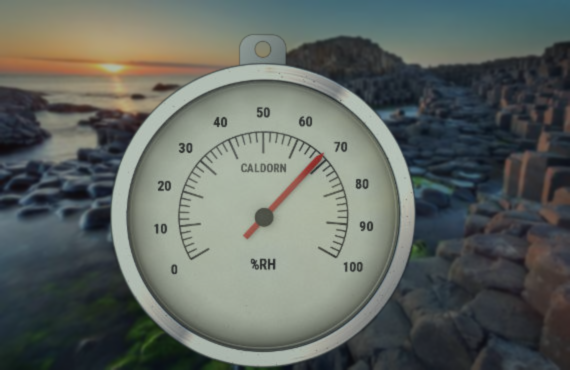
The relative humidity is 68%
